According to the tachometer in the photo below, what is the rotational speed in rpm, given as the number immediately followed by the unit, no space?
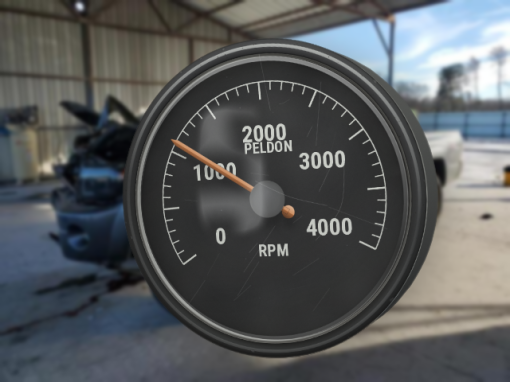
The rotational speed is 1100rpm
